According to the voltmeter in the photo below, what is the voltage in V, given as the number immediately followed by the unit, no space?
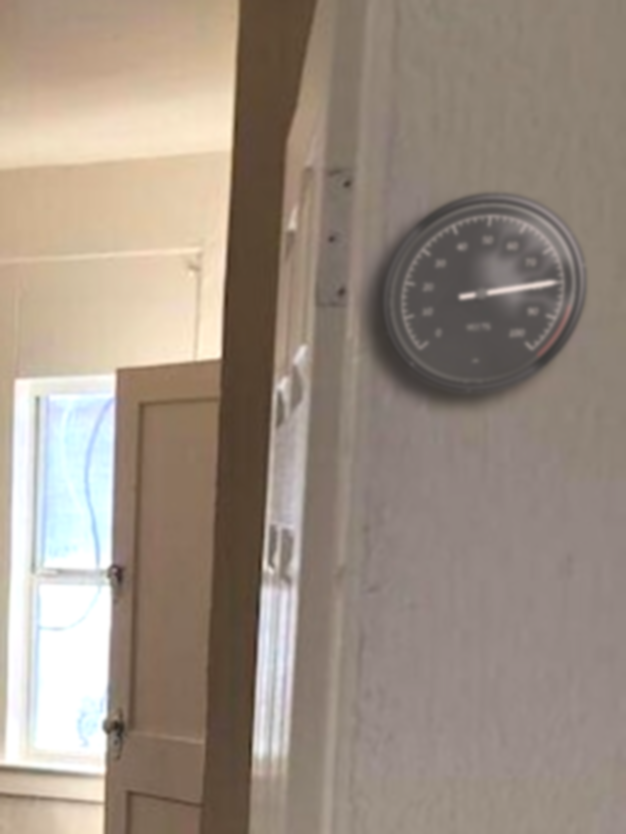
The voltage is 80V
